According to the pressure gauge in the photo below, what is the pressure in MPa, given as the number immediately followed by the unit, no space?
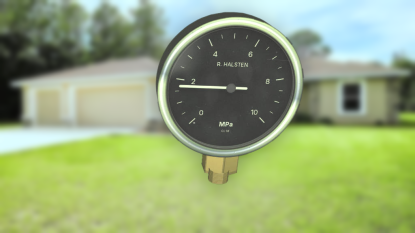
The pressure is 1.75MPa
